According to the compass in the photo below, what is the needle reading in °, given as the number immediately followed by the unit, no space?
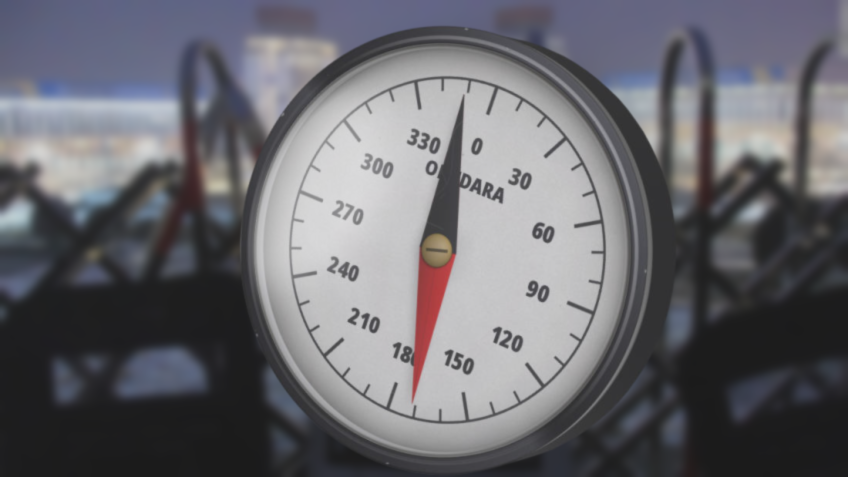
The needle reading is 170°
